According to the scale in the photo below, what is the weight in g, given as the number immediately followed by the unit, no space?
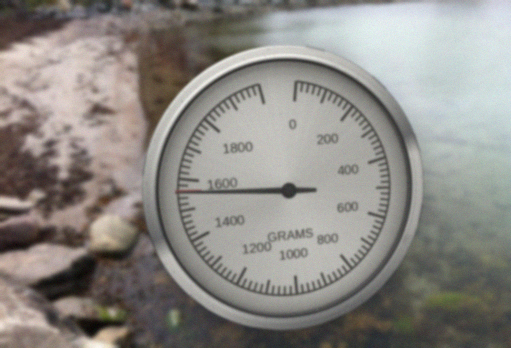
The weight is 1560g
